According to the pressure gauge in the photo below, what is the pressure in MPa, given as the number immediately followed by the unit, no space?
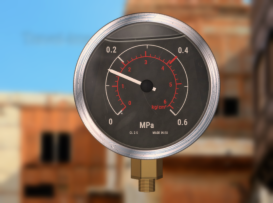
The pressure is 0.15MPa
